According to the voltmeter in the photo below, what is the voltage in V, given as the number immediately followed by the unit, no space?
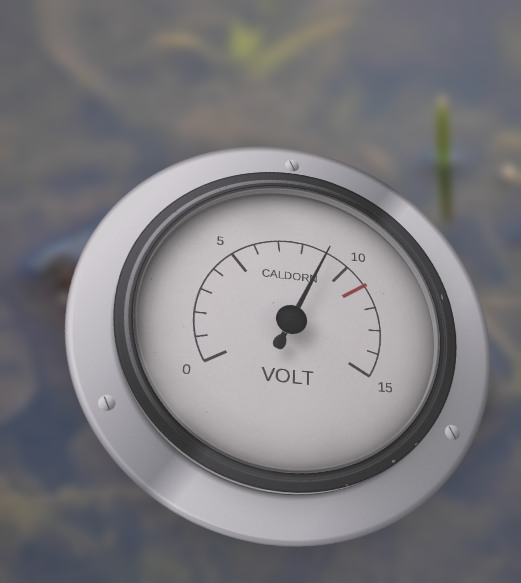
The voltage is 9V
